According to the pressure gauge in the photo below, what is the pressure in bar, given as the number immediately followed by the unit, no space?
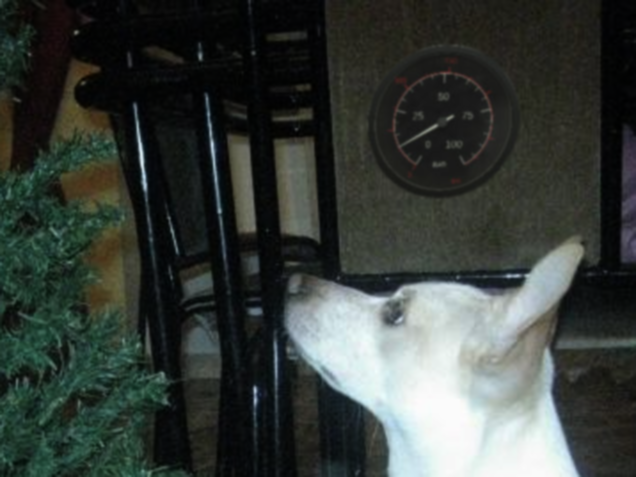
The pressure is 10bar
